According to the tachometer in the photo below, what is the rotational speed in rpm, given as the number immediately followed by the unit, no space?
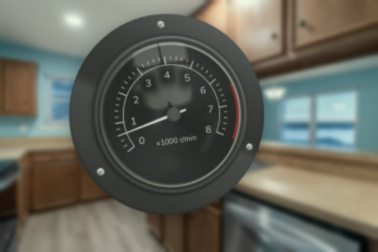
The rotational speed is 600rpm
